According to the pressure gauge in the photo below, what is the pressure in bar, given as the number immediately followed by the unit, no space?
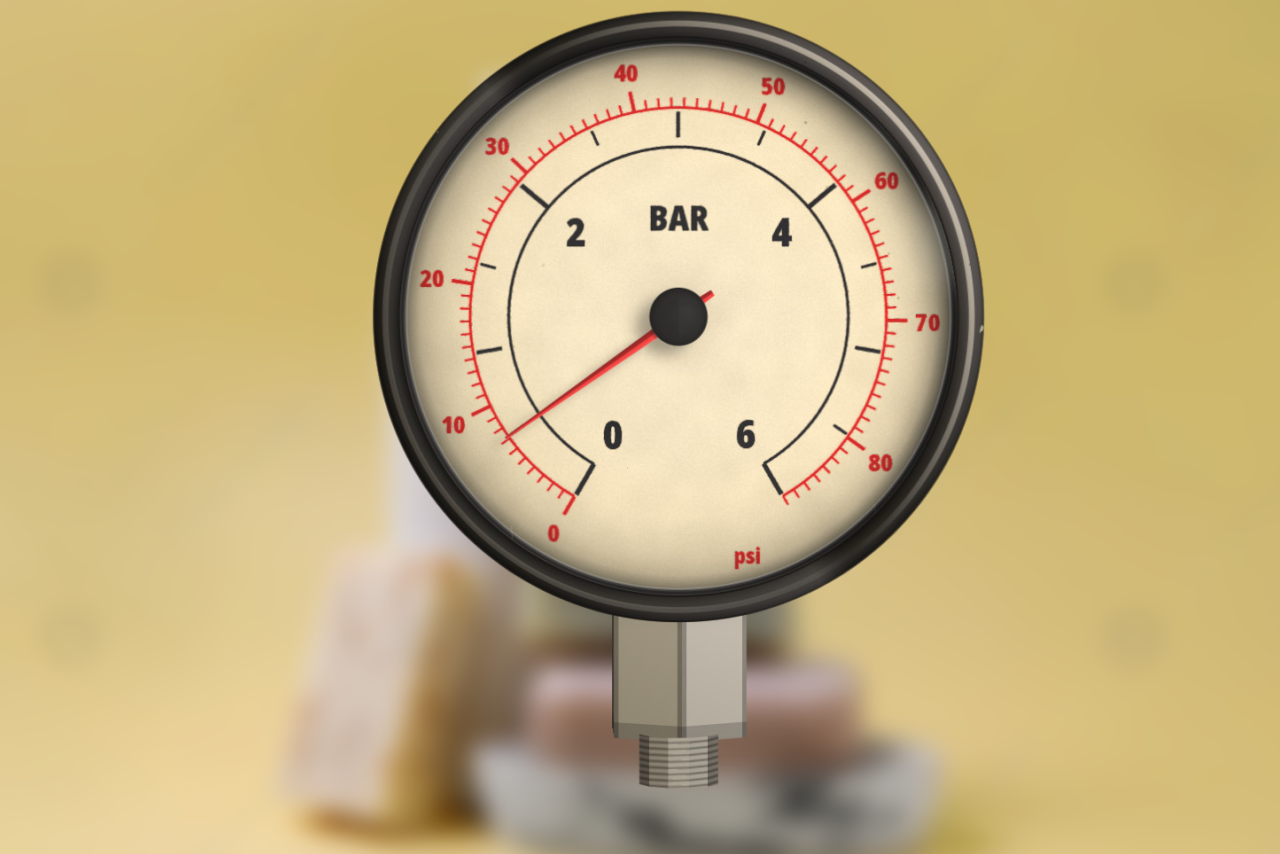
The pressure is 0.5bar
